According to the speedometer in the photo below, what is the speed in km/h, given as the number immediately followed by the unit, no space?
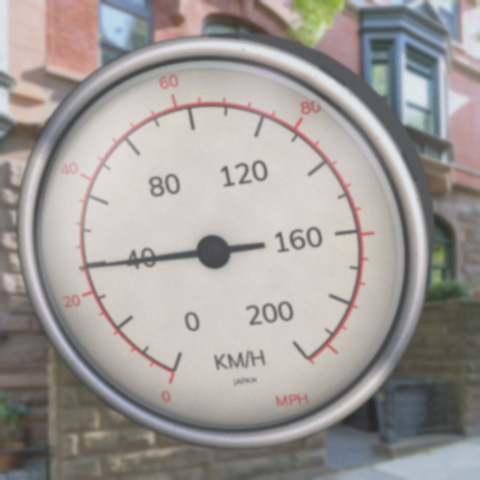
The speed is 40km/h
